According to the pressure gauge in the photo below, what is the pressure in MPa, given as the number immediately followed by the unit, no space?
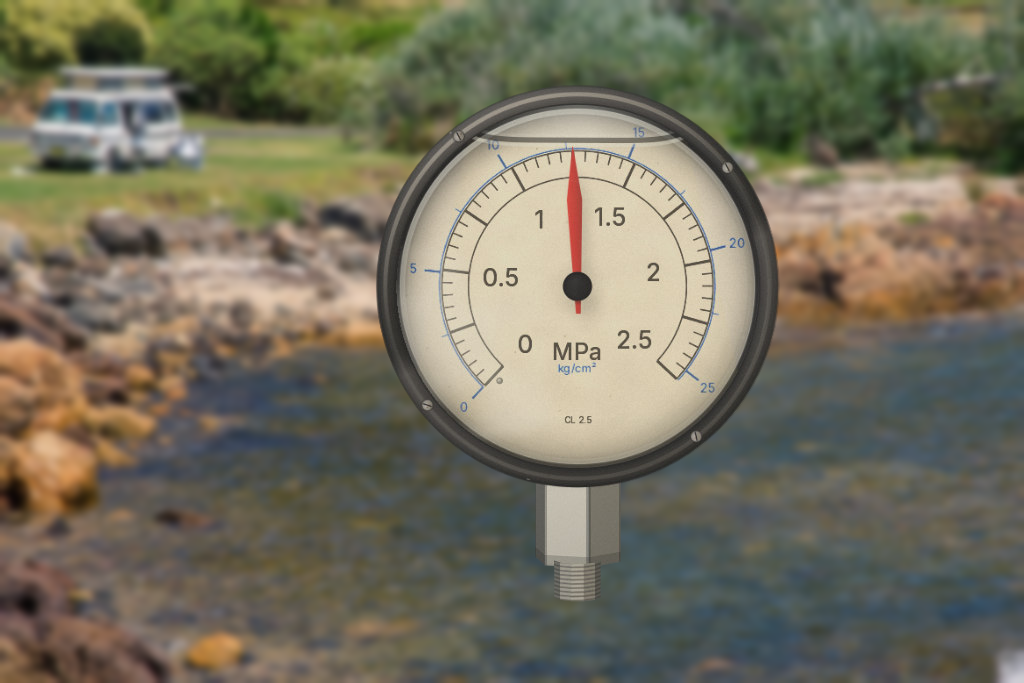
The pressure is 1.25MPa
